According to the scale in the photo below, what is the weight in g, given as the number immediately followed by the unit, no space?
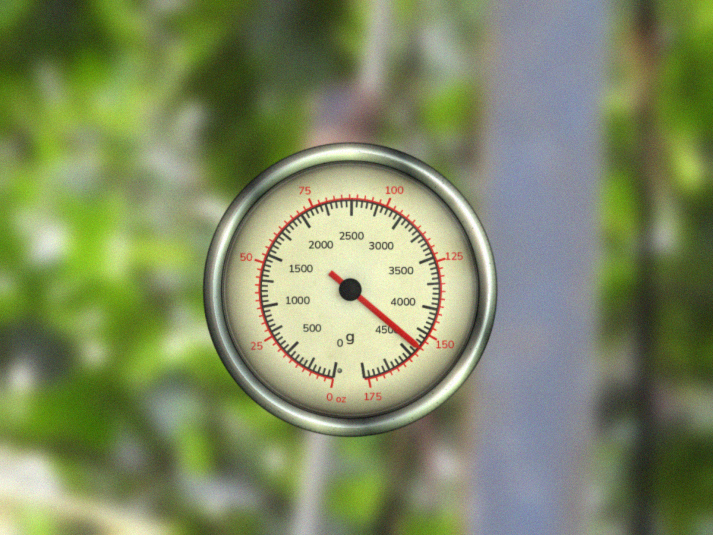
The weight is 4400g
